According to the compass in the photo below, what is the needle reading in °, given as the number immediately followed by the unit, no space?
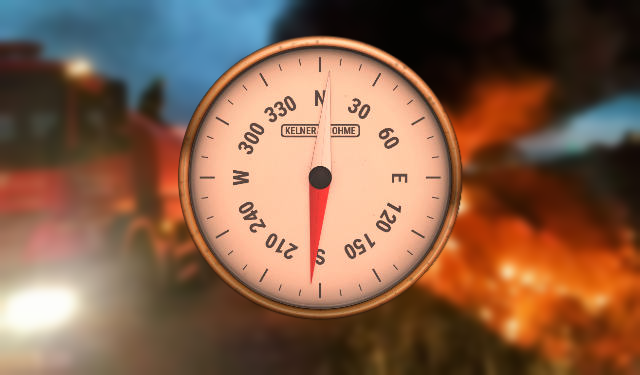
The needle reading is 185°
